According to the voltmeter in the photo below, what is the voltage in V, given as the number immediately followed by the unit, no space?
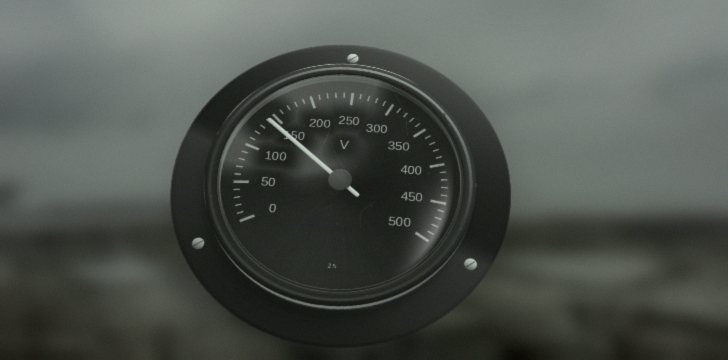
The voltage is 140V
